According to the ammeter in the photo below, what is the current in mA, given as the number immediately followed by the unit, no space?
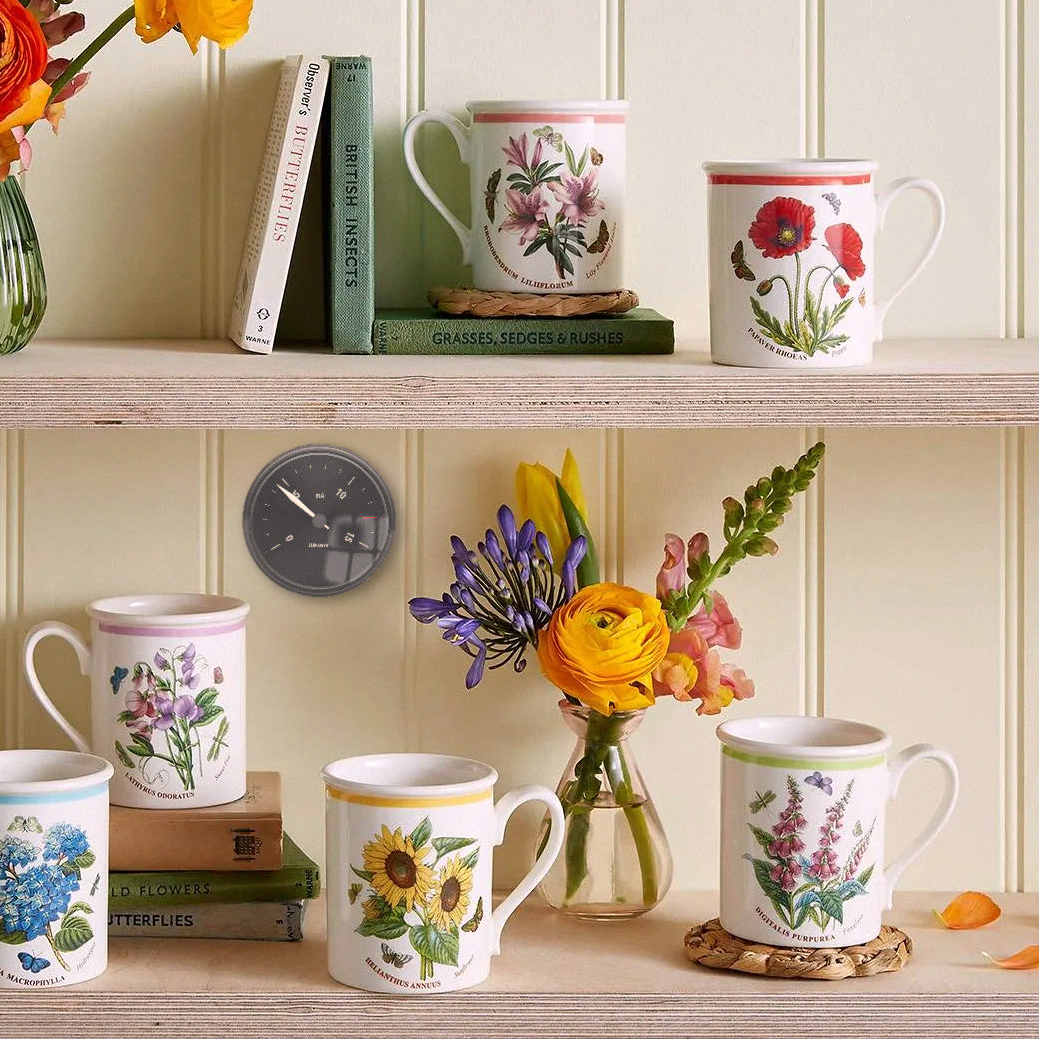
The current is 4.5mA
